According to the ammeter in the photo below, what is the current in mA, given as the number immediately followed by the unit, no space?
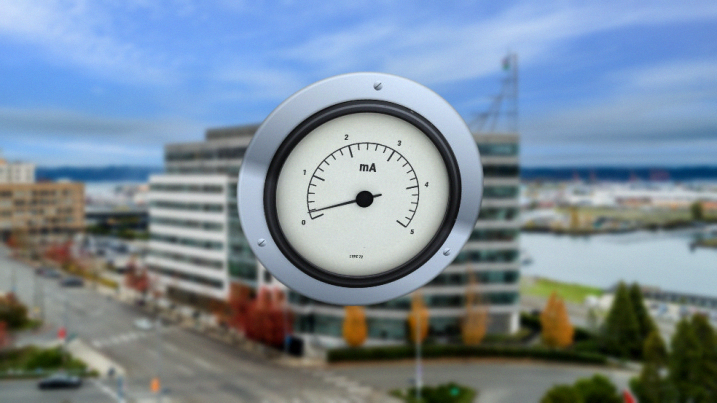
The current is 0.2mA
